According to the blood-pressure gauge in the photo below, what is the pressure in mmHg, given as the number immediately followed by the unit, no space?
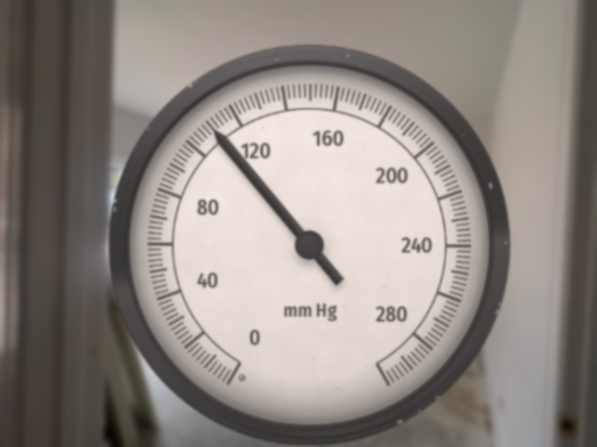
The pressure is 110mmHg
